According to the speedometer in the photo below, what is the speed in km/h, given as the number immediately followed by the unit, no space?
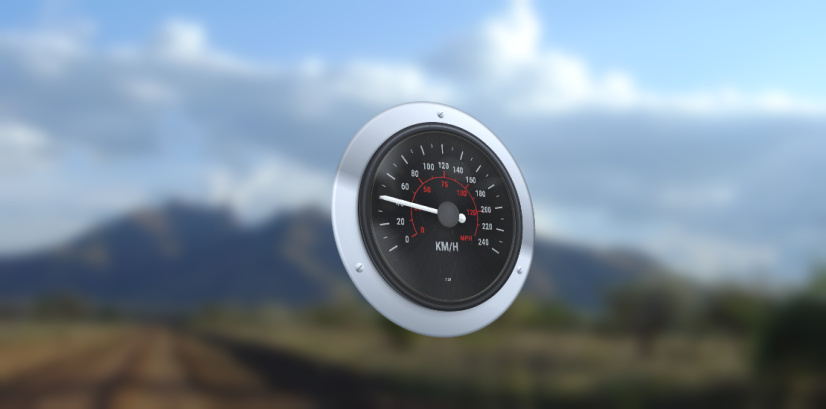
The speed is 40km/h
